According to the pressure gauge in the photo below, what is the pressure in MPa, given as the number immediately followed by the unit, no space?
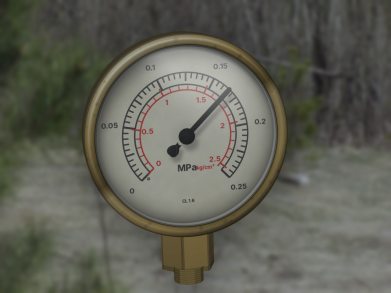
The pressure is 0.165MPa
